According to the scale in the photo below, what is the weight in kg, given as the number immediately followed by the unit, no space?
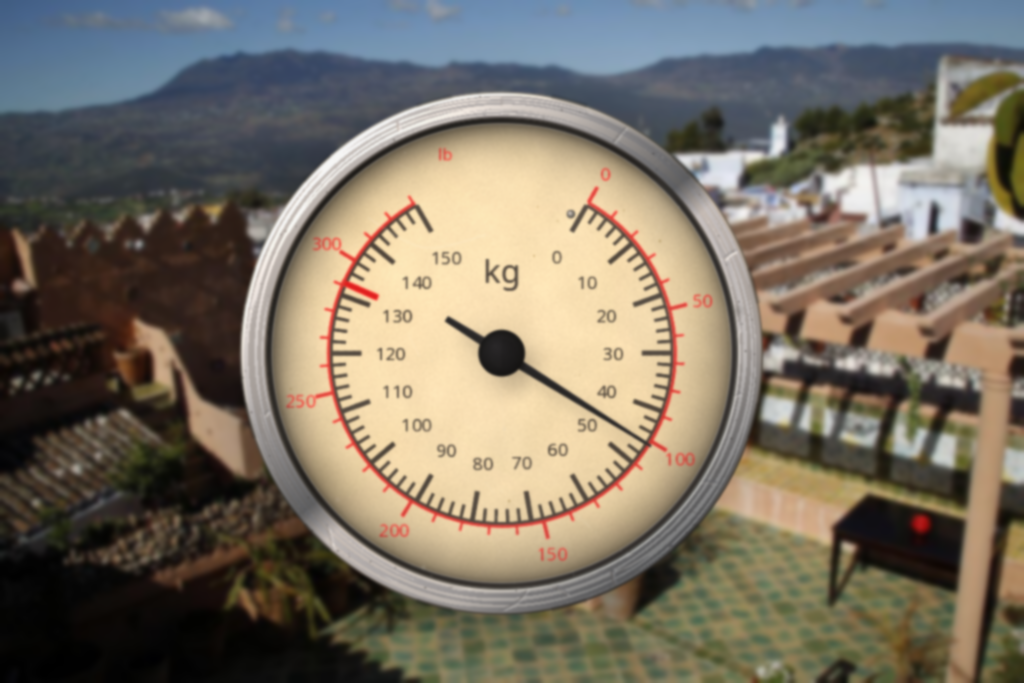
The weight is 46kg
